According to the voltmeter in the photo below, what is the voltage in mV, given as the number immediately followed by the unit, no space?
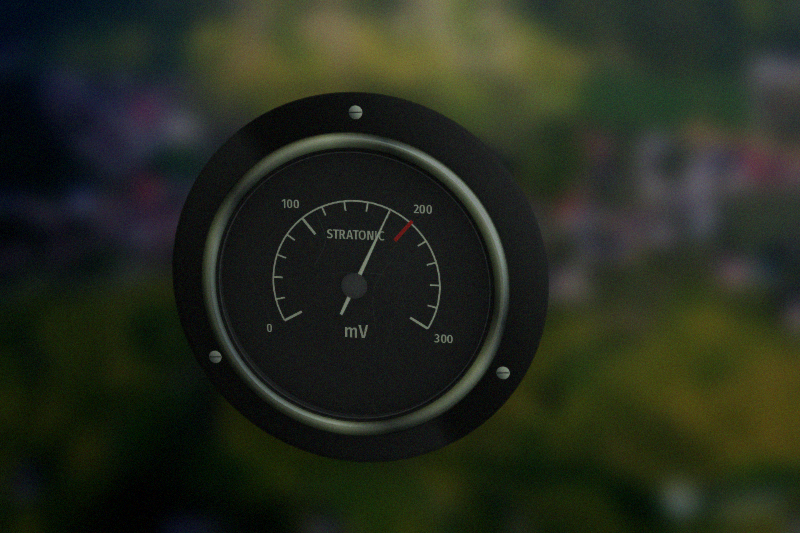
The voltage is 180mV
